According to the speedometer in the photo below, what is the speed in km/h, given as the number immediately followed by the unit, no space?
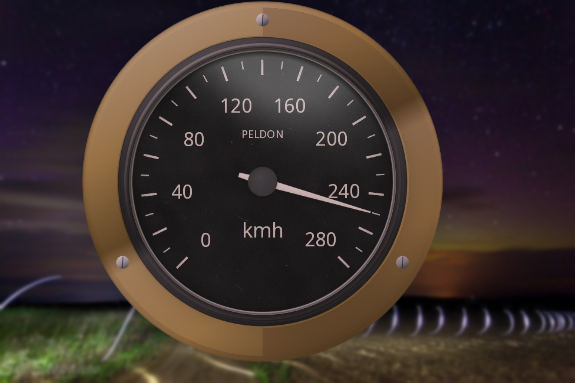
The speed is 250km/h
